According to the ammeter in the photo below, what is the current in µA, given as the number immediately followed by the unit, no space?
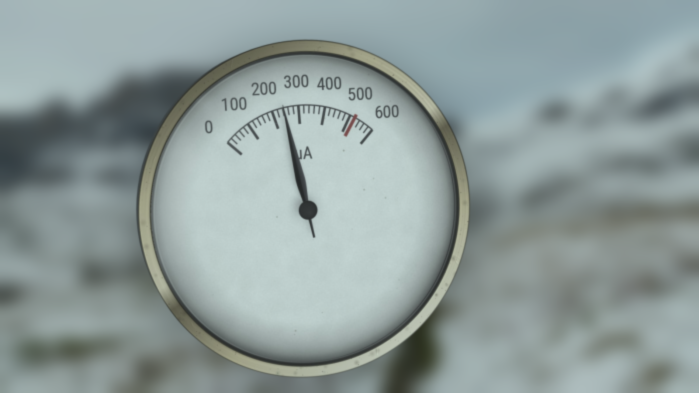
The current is 240µA
